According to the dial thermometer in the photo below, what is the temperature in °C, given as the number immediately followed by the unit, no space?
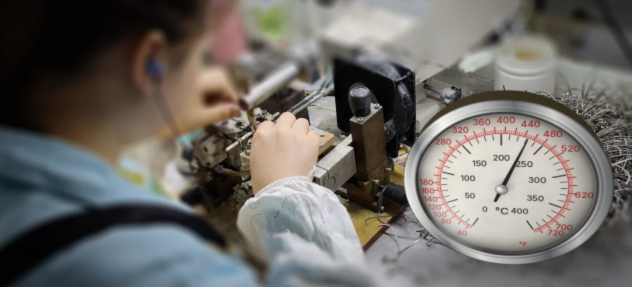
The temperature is 230°C
